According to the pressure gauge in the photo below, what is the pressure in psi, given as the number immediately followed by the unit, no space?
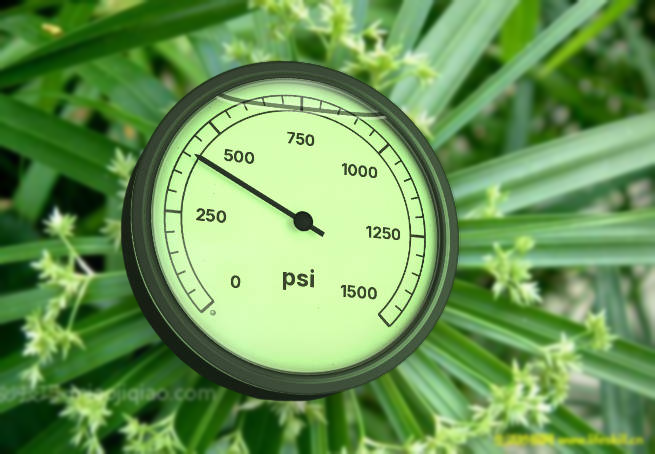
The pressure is 400psi
